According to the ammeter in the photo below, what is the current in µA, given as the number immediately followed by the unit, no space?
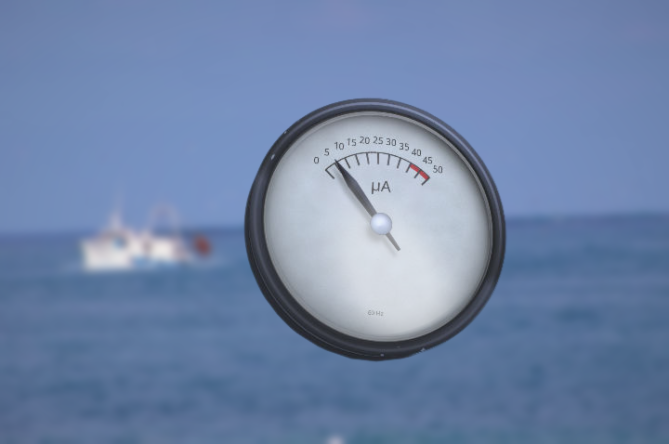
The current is 5µA
